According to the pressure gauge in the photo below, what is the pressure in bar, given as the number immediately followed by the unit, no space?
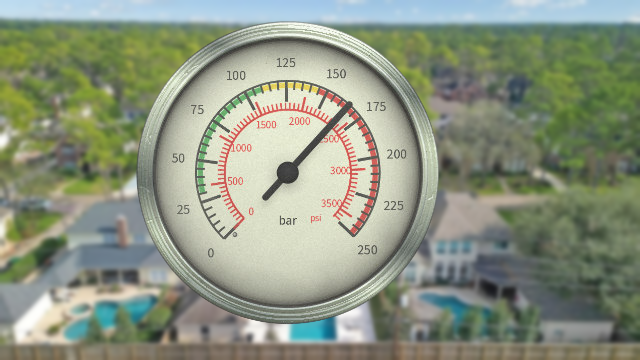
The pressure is 165bar
